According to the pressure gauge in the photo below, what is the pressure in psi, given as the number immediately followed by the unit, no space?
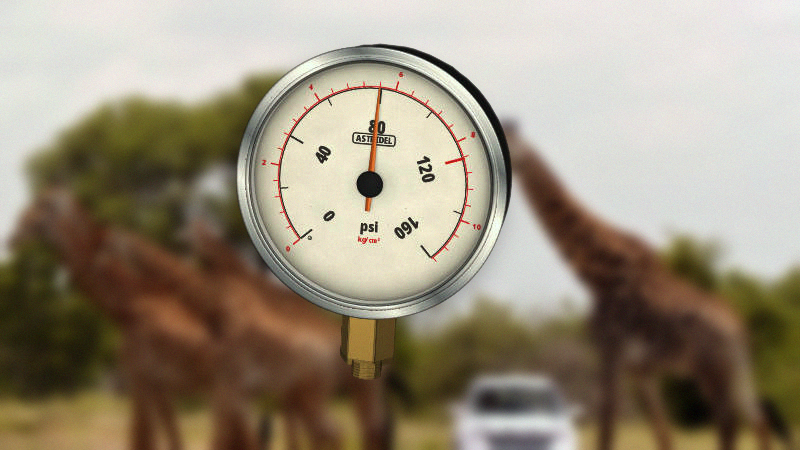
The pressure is 80psi
